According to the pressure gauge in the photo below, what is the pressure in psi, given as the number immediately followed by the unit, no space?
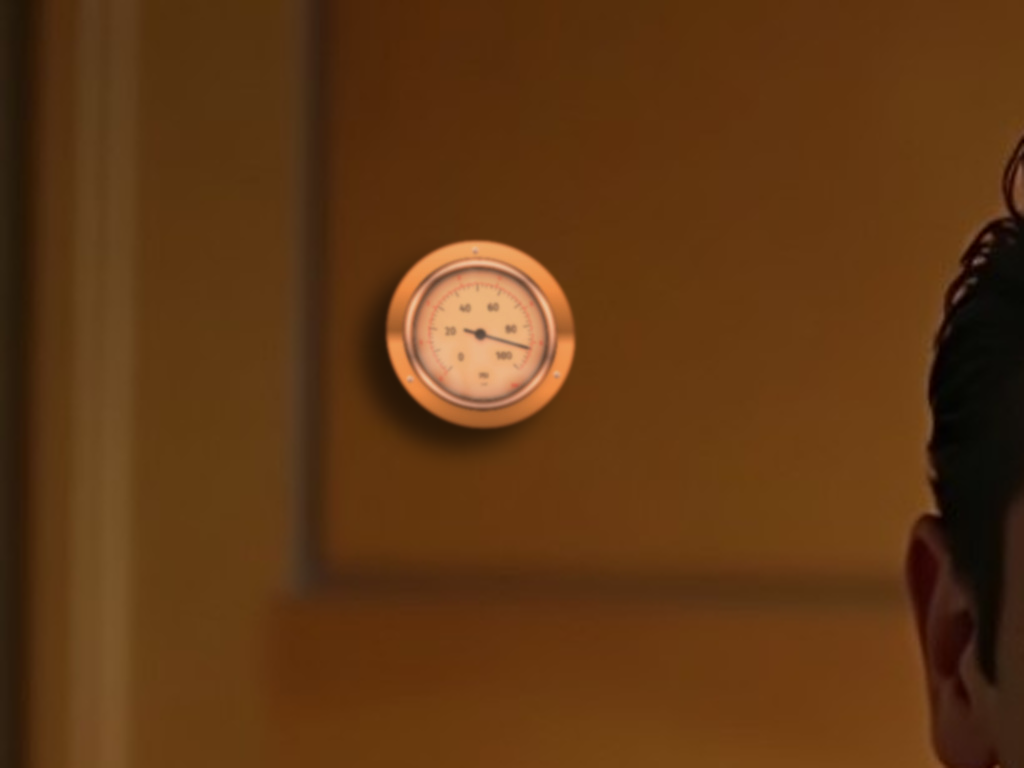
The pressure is 90psi
